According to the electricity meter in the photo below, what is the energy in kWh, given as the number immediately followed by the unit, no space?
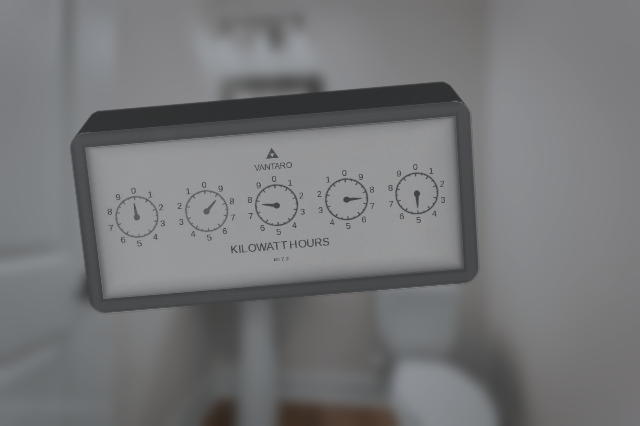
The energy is 98775kWh
